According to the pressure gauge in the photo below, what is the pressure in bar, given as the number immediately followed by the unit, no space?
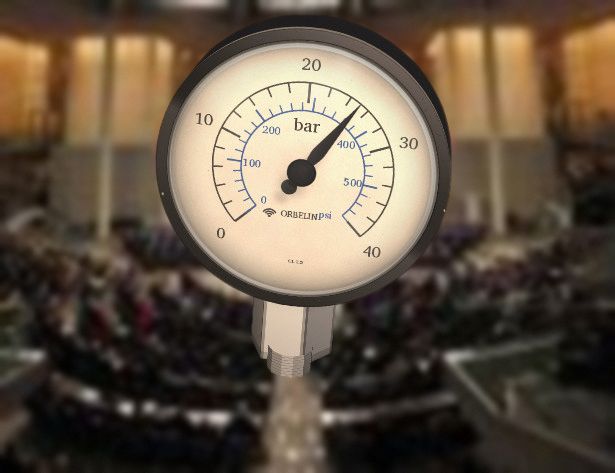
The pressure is 25bar
